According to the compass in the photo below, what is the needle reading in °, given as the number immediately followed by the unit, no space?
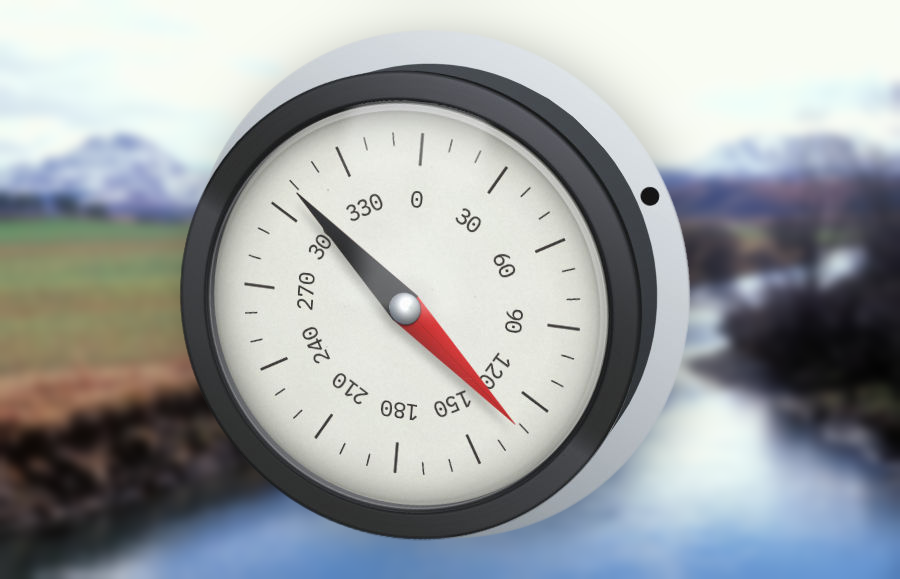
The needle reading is 130°
